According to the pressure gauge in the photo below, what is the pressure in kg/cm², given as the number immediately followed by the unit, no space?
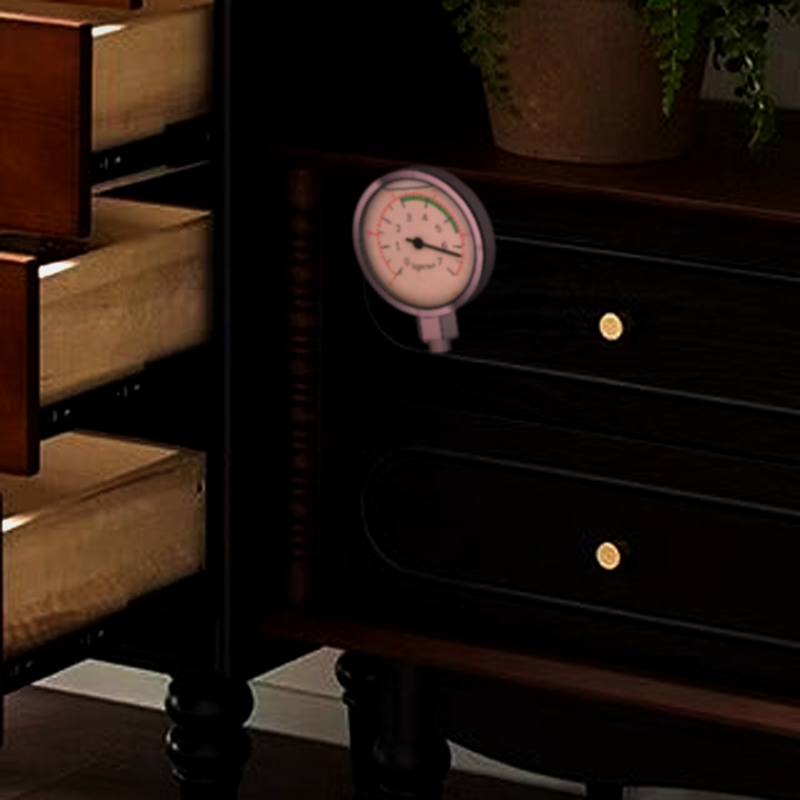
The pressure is 6.25kg/cm²
